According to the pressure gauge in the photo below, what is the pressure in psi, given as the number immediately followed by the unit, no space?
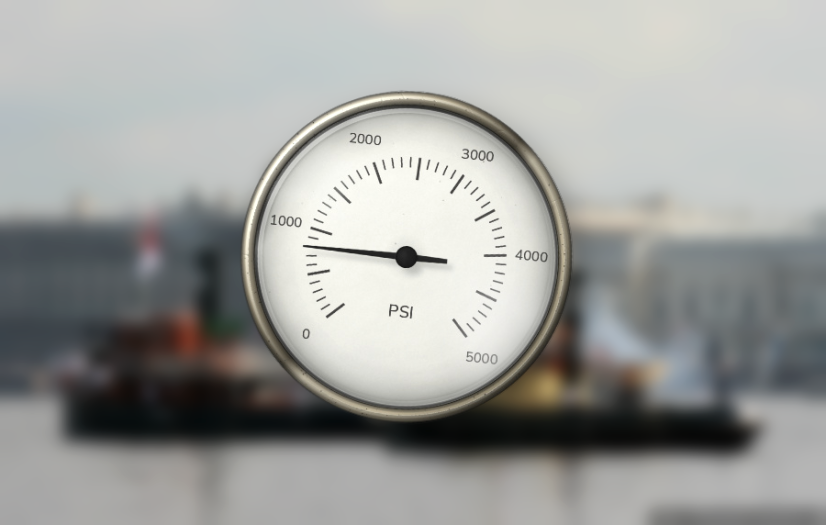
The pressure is 800psi
